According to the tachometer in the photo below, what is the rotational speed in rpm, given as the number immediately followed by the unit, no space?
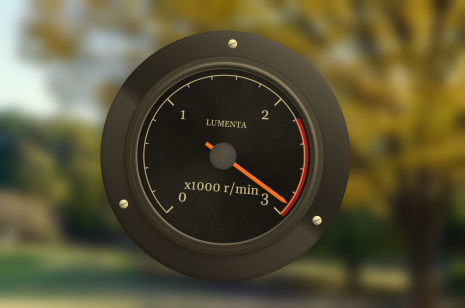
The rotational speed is 2900rpm
